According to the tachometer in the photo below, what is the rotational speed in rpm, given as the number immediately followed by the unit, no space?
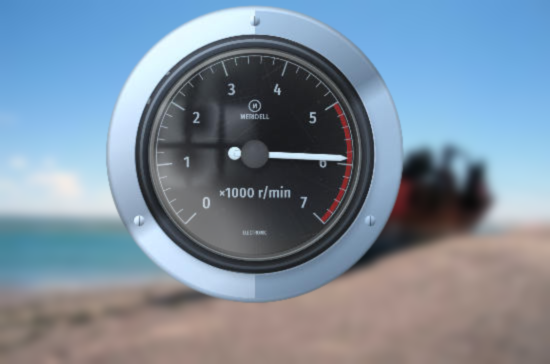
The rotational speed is 5900rpm
